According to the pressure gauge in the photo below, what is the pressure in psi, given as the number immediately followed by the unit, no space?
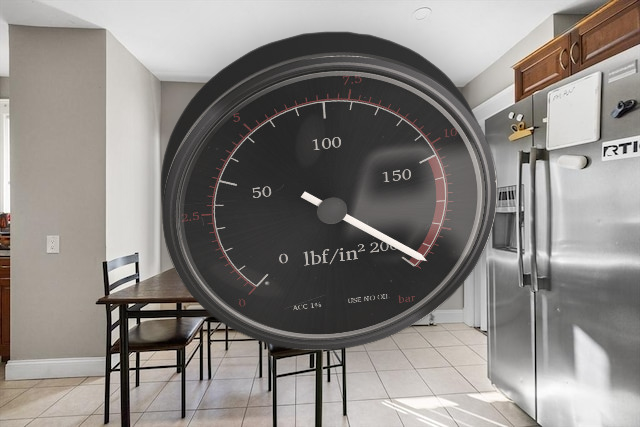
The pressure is 195psi
